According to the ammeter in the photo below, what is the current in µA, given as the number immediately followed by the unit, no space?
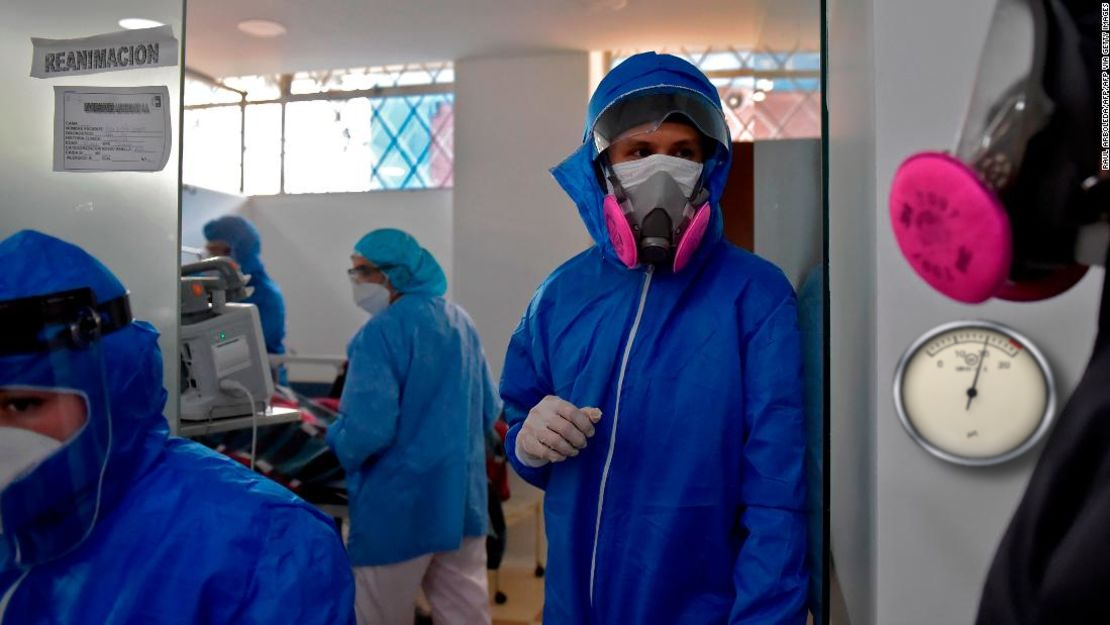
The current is 20µA
